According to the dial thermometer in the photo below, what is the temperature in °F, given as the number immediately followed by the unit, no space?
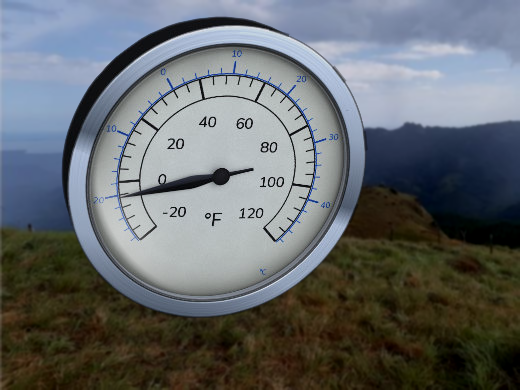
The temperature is -4°F
